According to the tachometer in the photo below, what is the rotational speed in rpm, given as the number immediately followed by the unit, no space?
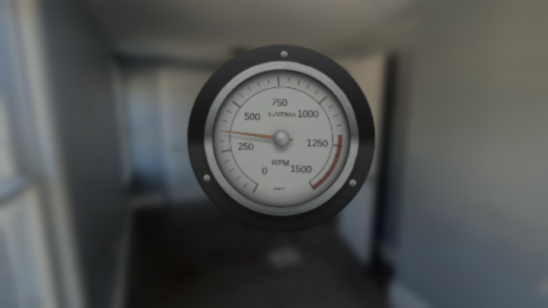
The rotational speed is 350rpm
